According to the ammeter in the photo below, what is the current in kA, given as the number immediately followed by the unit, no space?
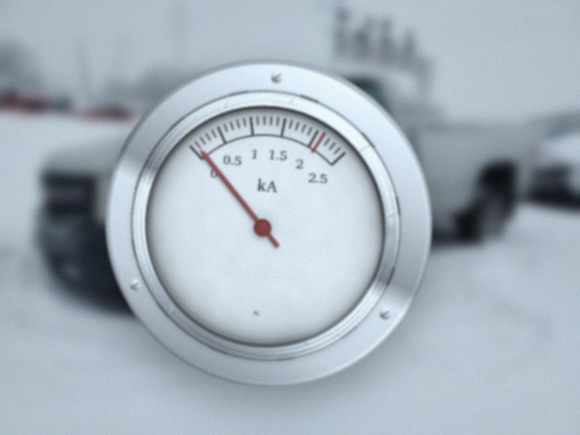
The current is 0.1kA
